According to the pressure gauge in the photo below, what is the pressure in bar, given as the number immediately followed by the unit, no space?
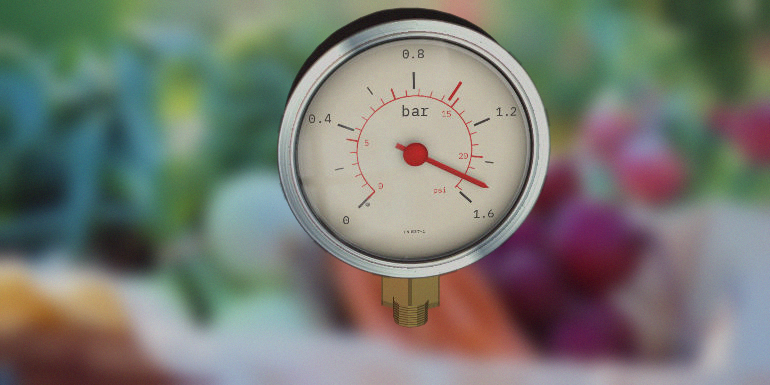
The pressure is 1.5bar
